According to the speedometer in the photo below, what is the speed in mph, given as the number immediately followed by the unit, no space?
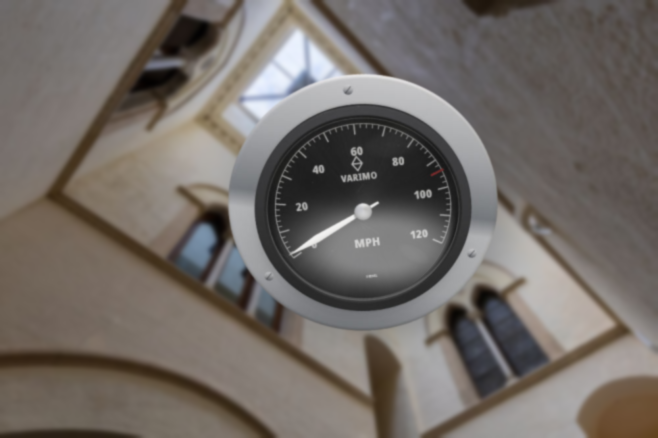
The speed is 2mph
